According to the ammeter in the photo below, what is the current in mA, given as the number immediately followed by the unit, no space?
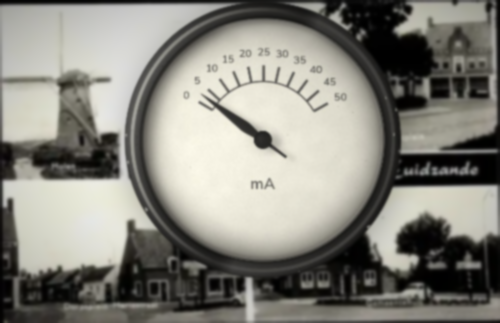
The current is 2.5mA
